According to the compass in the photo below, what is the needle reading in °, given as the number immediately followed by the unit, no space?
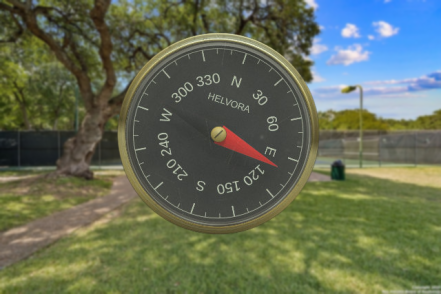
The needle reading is 100°
